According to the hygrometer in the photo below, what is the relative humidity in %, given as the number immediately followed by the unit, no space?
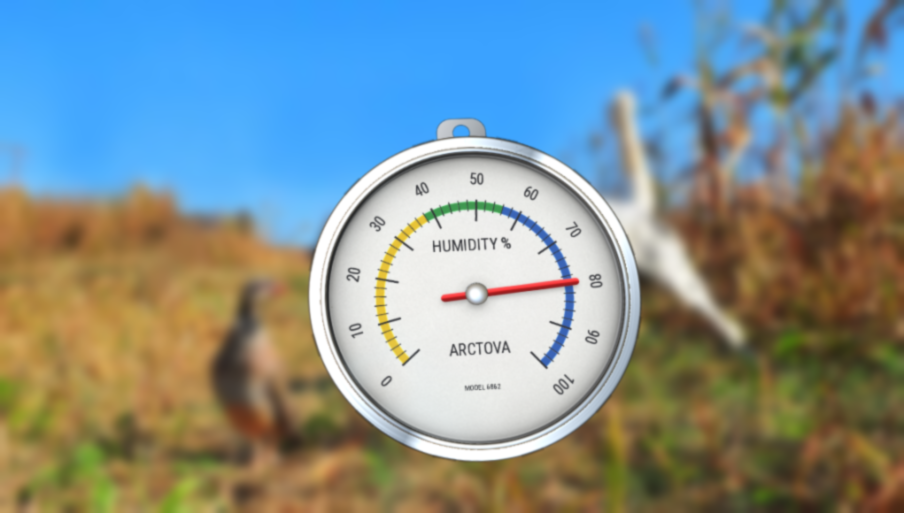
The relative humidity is 80%
